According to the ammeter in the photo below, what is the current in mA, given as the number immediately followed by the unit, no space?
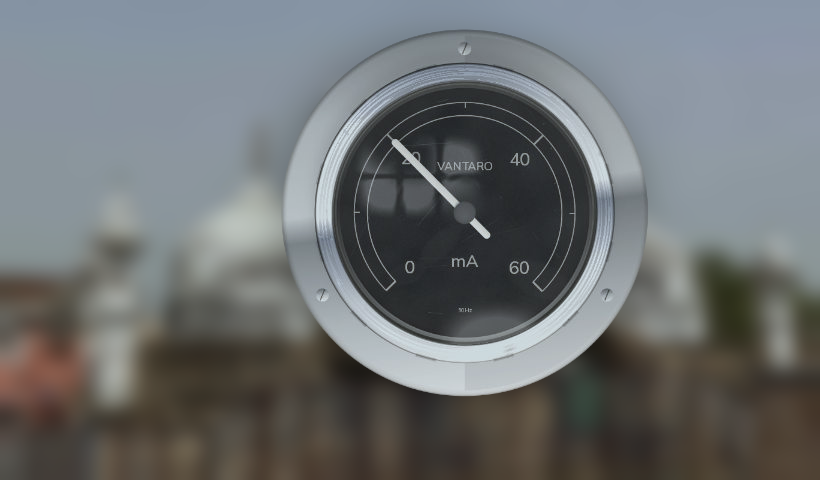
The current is 20mA
